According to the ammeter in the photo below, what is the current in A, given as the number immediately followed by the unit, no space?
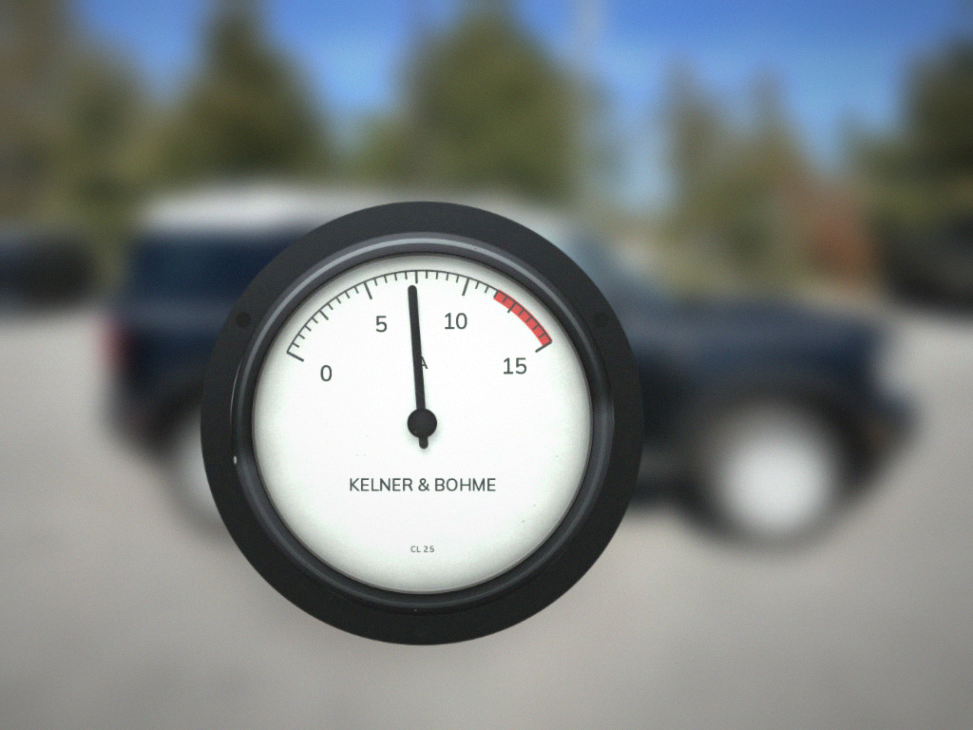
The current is 7.25A
